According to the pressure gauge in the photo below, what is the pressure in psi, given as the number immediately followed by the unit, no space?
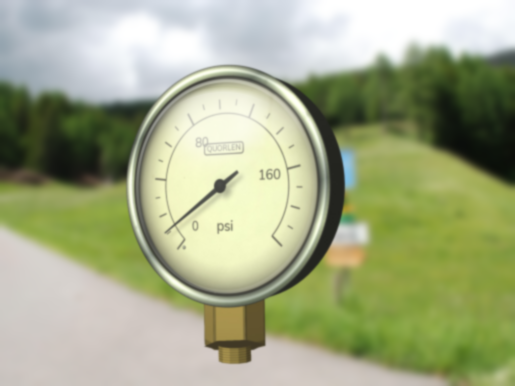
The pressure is 10psi
